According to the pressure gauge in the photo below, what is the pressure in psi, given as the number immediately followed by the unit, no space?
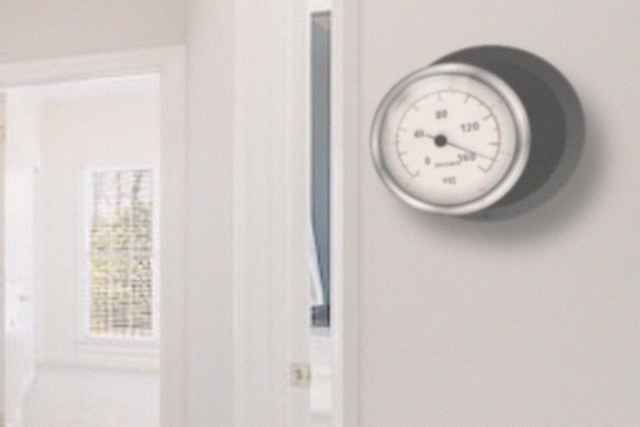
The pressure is 150psi
